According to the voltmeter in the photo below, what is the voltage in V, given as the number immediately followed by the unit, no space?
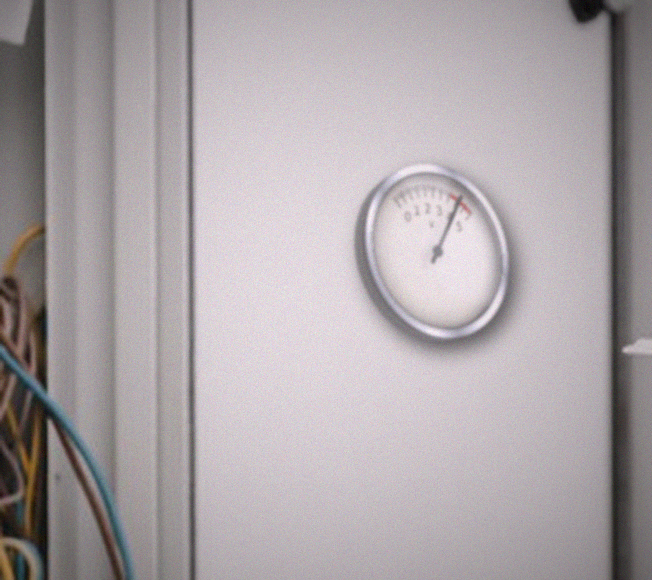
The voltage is 4V
